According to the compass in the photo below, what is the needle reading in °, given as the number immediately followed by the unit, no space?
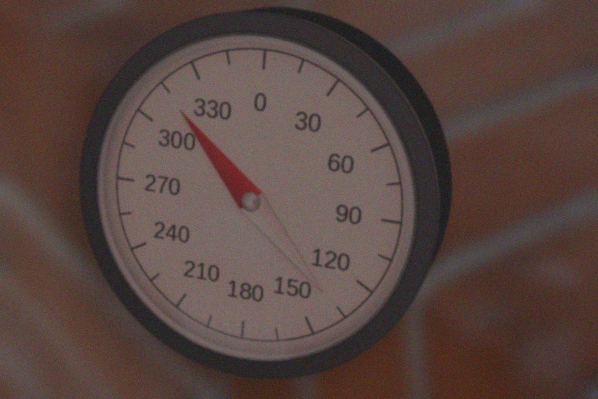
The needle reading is 315°
